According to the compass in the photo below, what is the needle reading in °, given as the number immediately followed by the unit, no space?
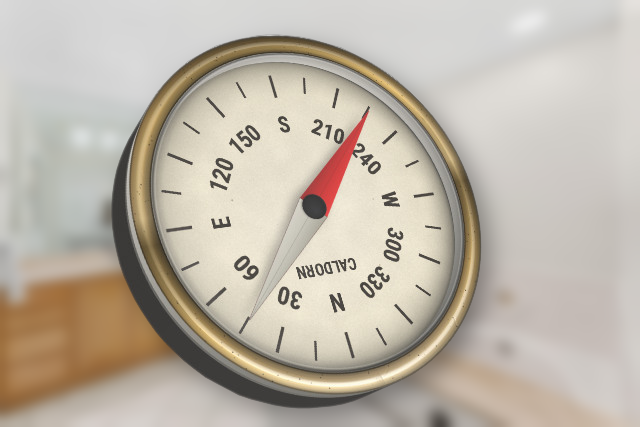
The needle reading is 225°
